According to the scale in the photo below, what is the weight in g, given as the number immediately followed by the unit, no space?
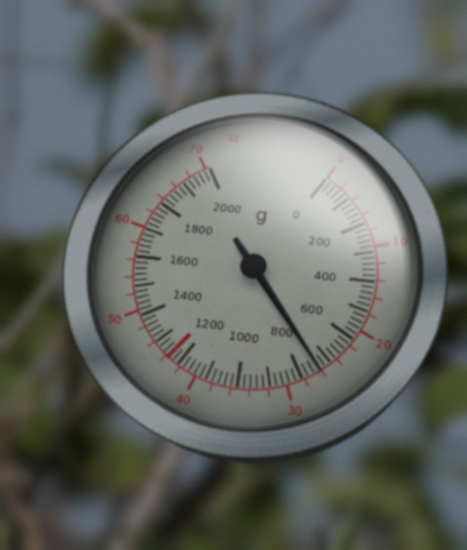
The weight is 740g
